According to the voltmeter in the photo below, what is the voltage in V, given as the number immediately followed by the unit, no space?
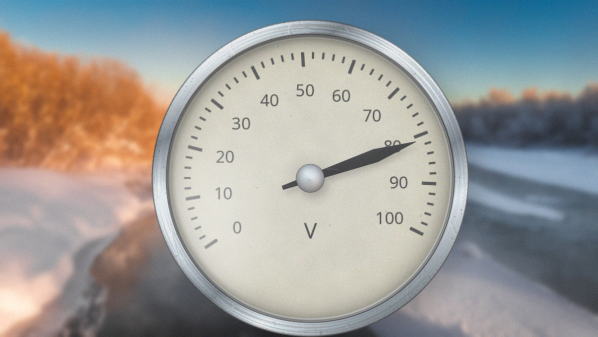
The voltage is 81V
